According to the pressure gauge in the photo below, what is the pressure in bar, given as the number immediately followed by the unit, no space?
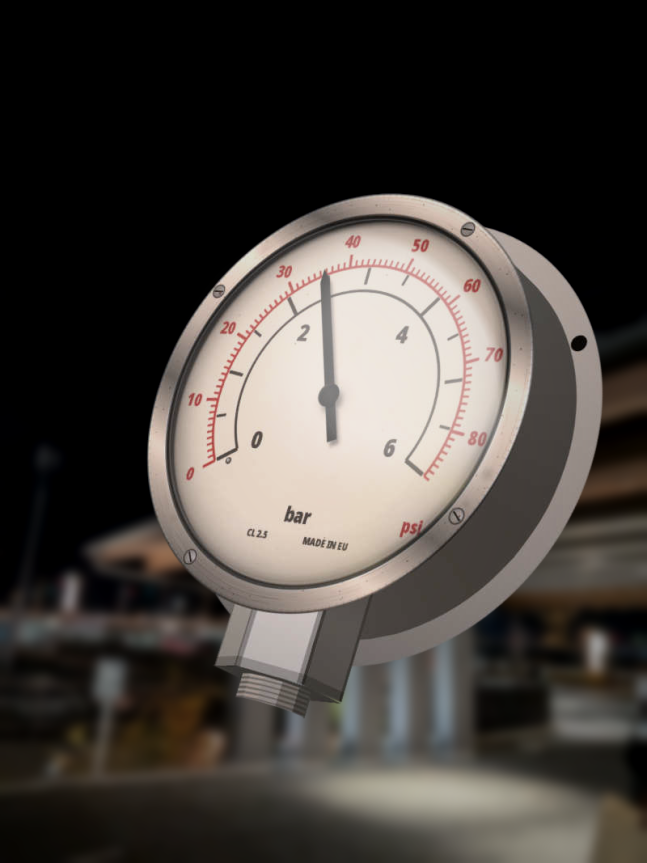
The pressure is 2.5bar
